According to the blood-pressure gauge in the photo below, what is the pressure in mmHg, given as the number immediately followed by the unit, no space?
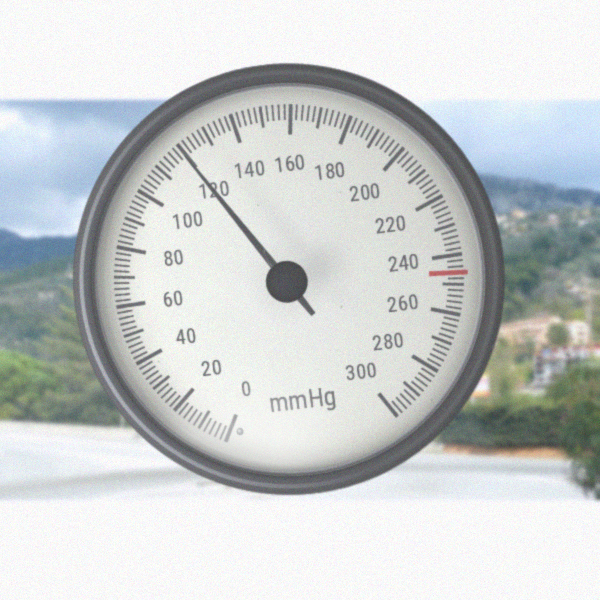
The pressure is 120mmHg
